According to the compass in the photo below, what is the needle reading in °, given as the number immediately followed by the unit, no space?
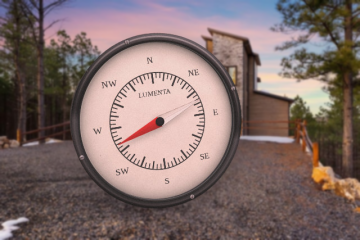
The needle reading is 250°
